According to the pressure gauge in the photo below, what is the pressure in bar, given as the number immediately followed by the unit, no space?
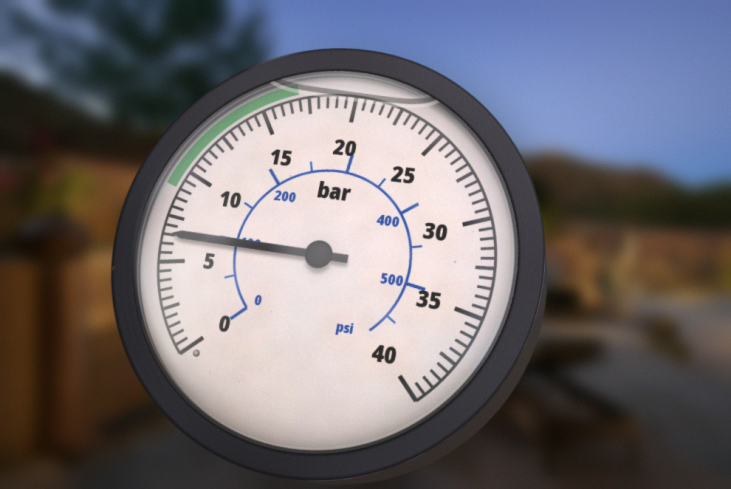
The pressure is 6.5bar
